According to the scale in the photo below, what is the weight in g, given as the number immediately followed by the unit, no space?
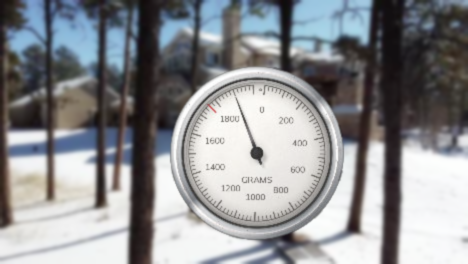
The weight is 1900g
